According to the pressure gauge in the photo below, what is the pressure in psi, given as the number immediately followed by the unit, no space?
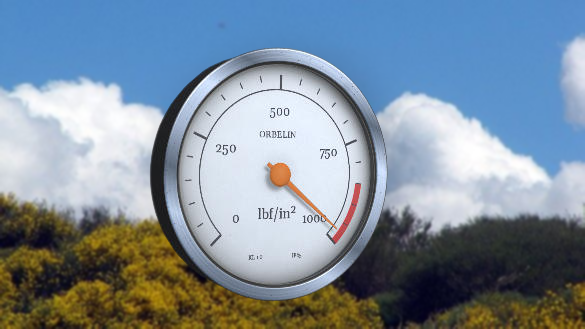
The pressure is 975psi
